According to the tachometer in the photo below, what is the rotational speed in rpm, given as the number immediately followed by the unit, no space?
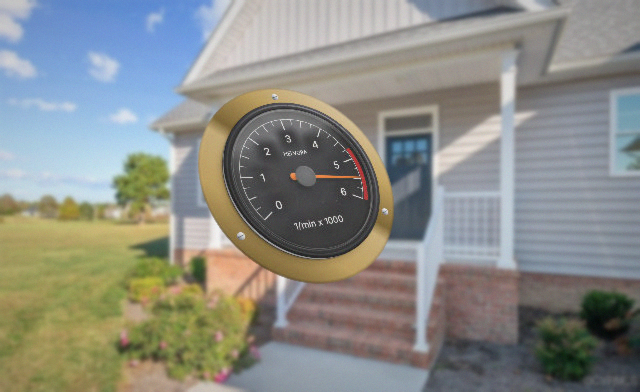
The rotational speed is 5500rpm
